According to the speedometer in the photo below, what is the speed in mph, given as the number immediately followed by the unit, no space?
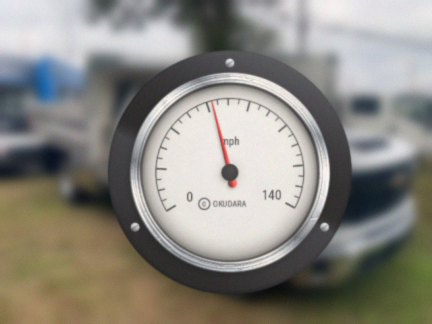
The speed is 62.5mph
